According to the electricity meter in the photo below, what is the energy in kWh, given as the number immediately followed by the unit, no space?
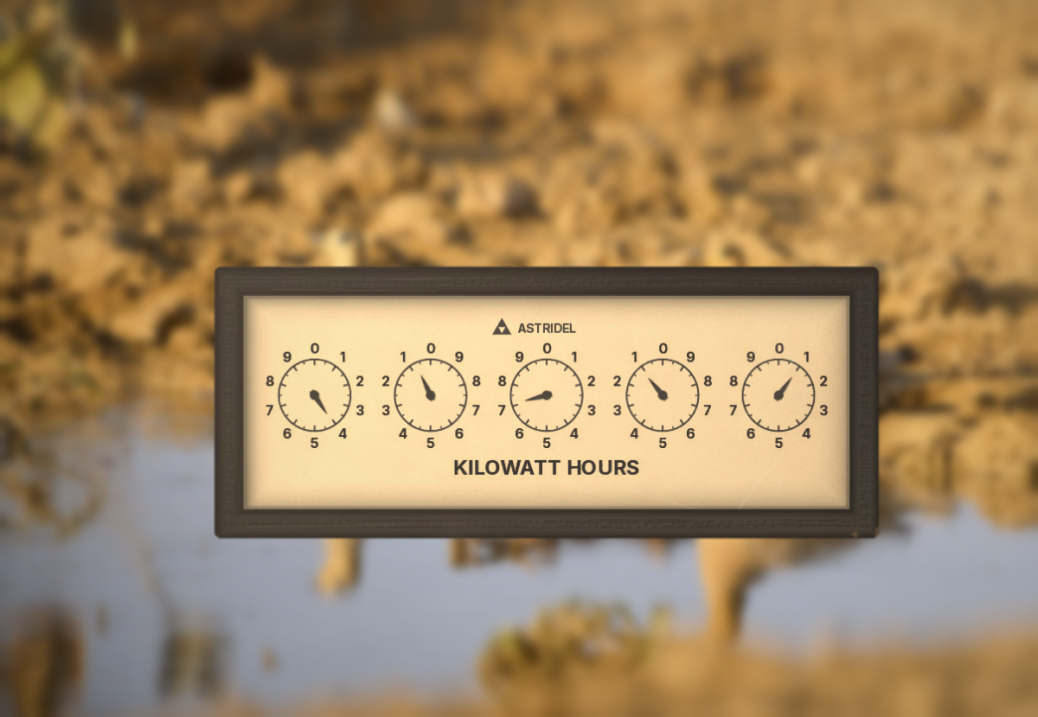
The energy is 40711kWh
